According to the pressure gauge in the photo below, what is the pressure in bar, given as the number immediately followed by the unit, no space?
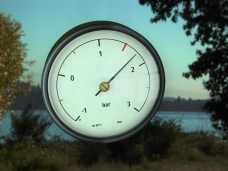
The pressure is 1.75bar
